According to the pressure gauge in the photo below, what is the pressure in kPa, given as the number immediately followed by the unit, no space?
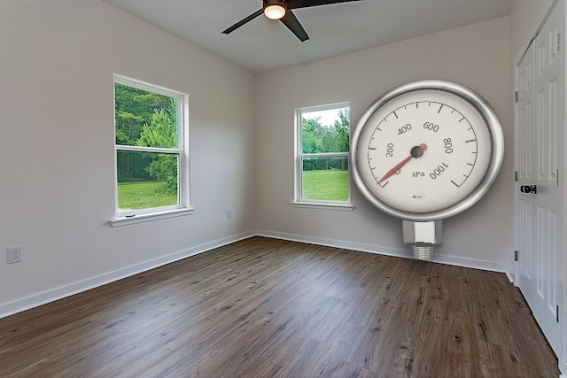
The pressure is 25kPa
